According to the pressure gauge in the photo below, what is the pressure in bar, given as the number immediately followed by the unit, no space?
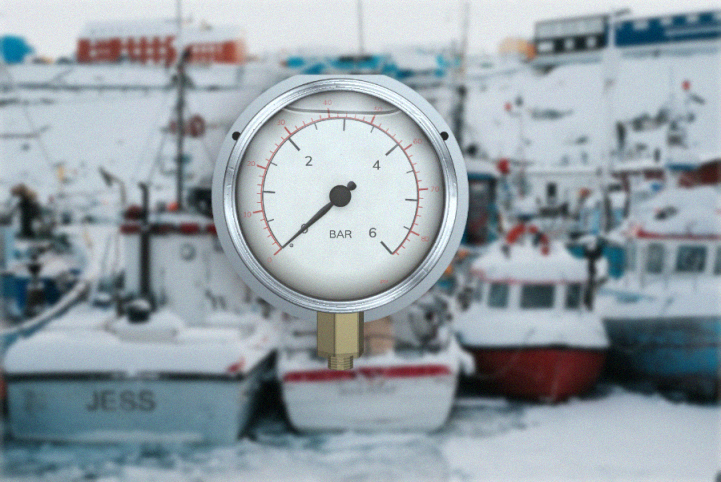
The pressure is 0bar
